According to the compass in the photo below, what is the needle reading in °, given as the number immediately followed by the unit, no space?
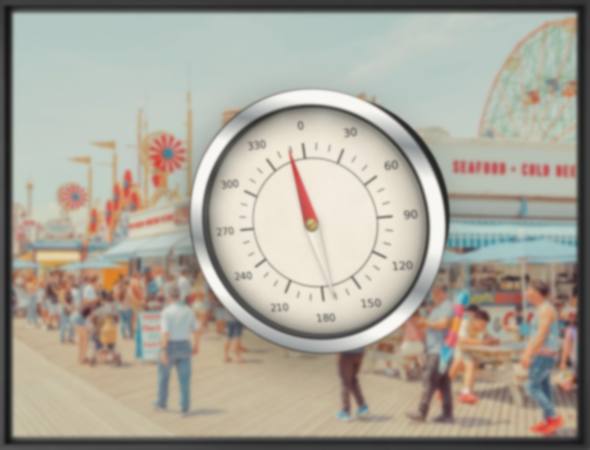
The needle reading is 350°
